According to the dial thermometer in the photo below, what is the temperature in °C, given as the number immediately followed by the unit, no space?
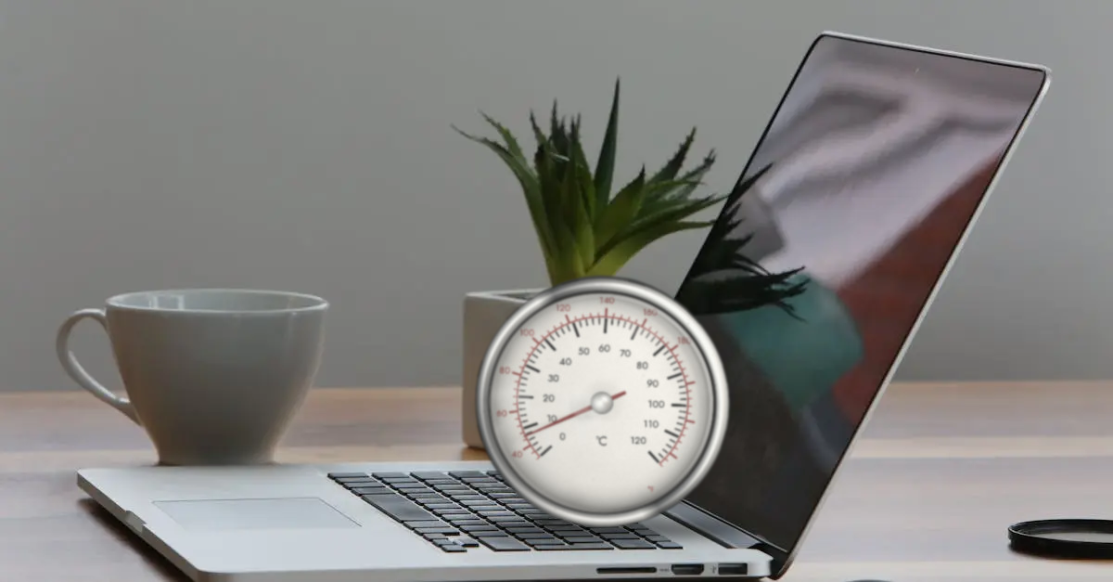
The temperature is 8°C
